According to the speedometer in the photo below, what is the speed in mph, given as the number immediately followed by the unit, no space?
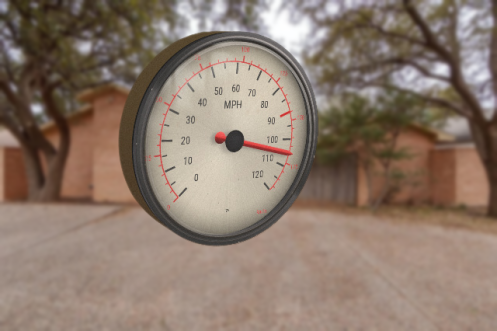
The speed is 105mph
